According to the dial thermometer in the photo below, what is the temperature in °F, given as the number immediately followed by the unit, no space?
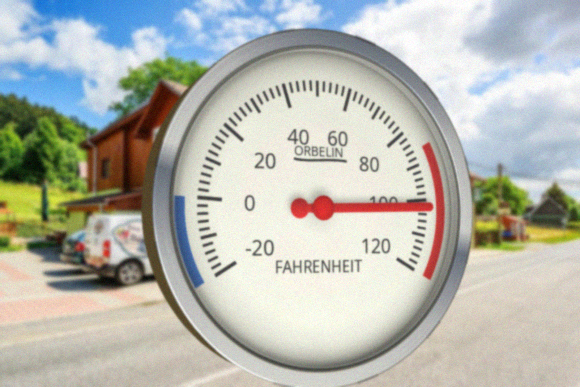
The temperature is 102°F
